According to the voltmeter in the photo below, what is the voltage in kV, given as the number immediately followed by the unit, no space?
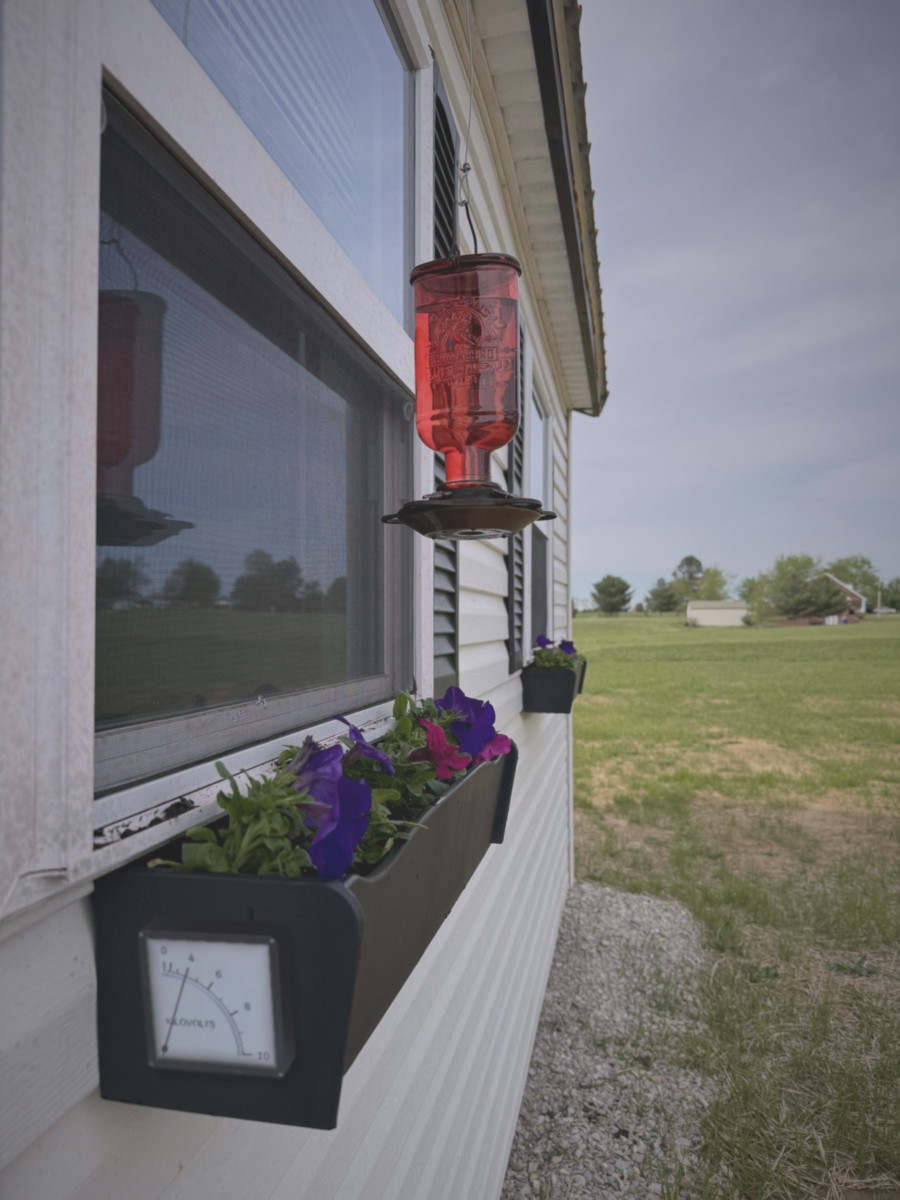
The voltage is 4kV
